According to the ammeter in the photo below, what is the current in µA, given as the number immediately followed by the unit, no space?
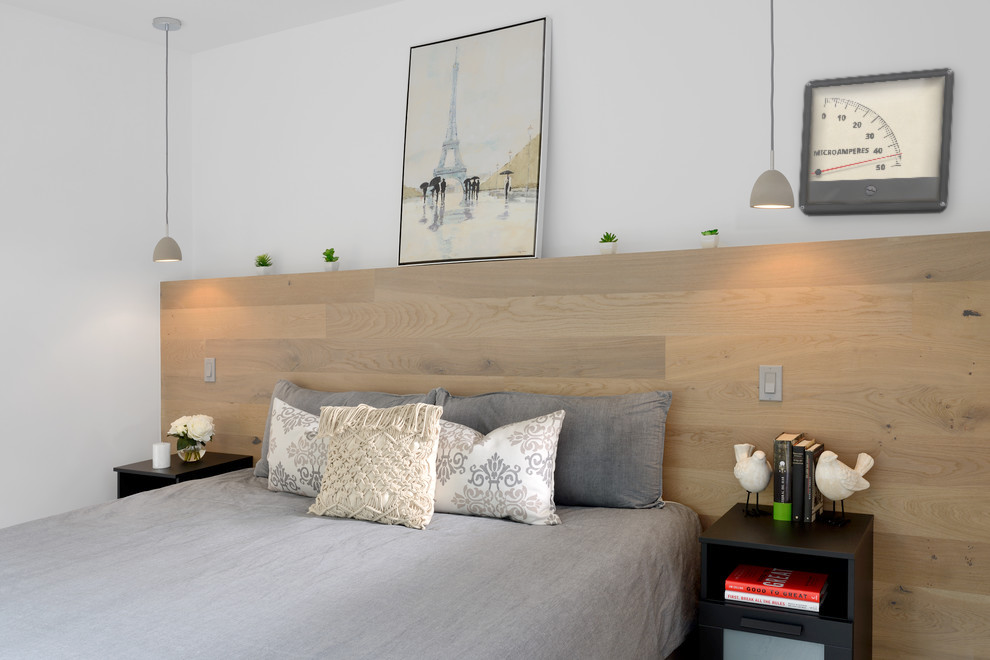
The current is 45µA
